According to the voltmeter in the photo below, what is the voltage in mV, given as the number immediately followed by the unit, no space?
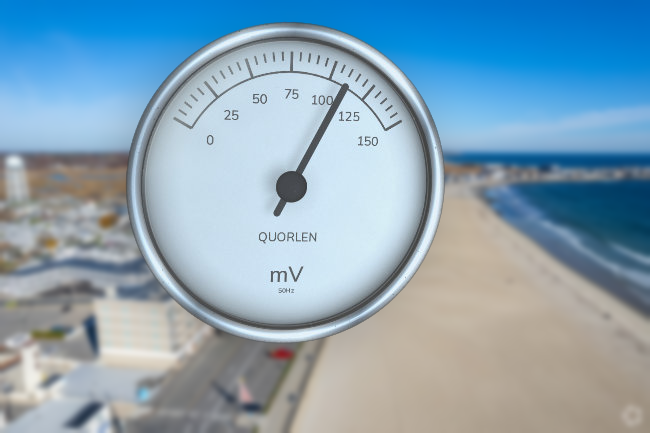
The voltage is 110mV
